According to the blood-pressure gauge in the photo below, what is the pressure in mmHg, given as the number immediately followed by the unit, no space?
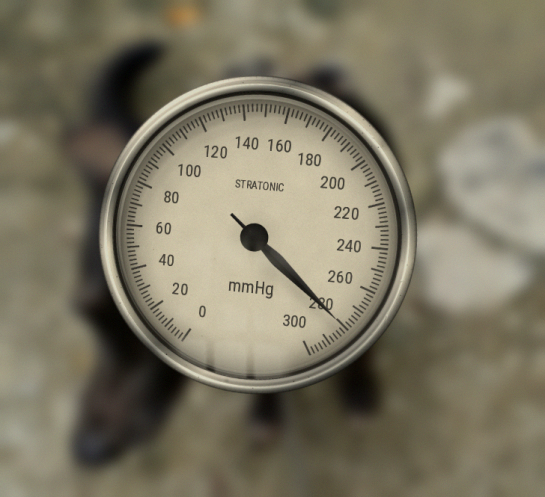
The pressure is 280mmHg
